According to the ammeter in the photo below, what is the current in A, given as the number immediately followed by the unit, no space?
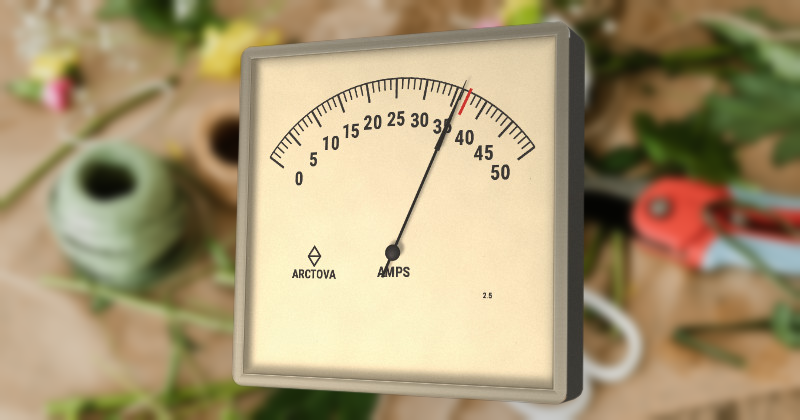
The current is 36A
